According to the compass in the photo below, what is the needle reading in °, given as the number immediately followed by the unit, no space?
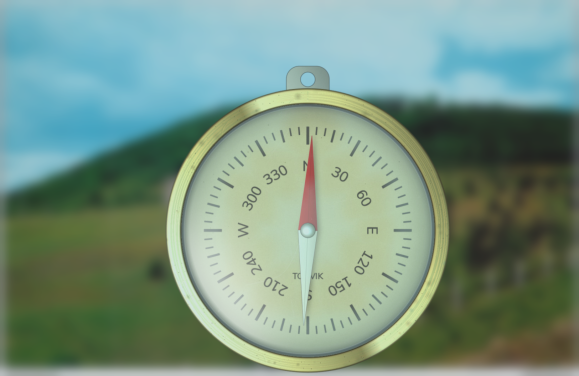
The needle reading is 2.5°
